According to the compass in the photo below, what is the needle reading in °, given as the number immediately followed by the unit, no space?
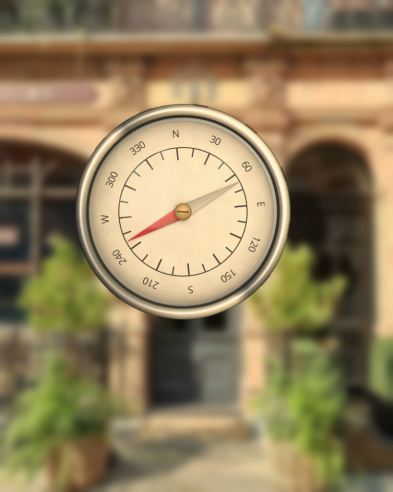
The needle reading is 247.5°
